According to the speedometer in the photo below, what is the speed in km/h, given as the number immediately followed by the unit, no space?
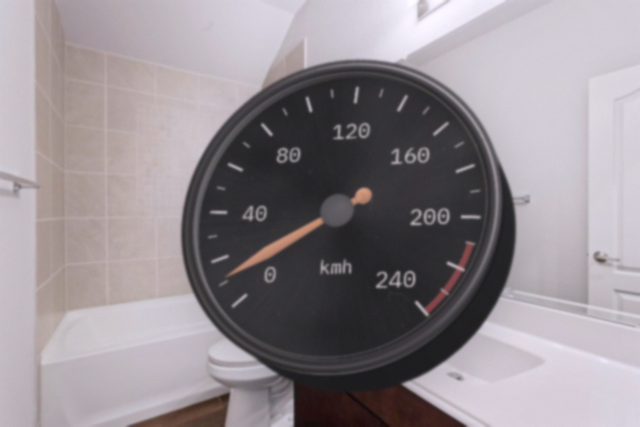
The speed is 10km/h
